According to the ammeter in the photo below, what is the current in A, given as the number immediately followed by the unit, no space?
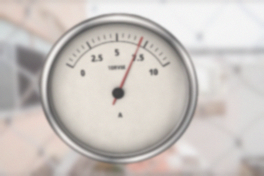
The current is 7A
